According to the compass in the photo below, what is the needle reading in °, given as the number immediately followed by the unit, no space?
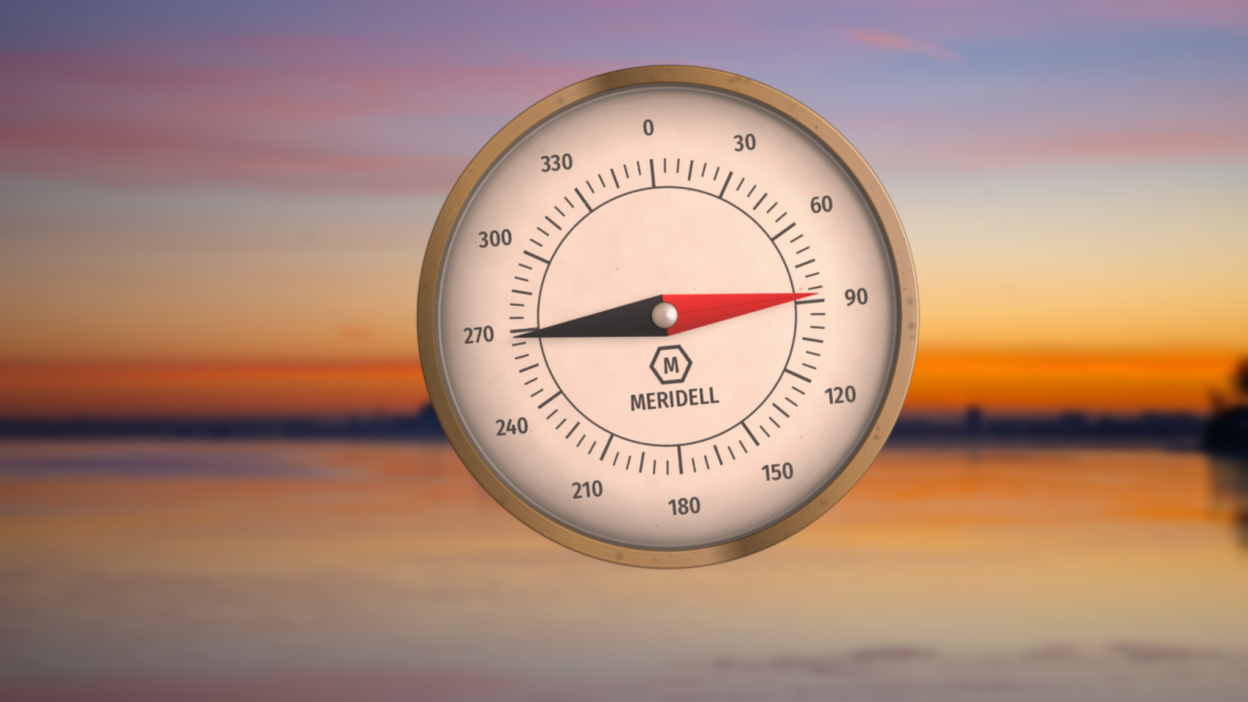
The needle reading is 87.5°
